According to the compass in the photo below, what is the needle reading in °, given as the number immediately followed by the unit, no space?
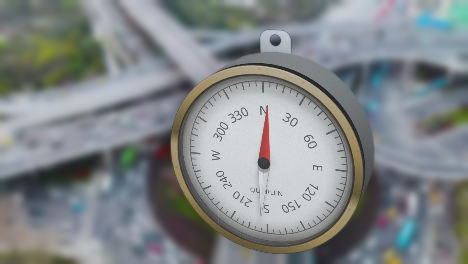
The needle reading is 5°
